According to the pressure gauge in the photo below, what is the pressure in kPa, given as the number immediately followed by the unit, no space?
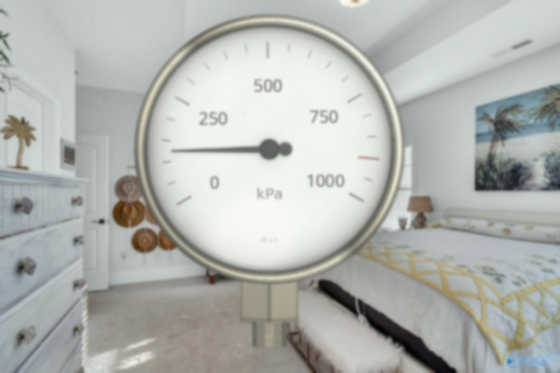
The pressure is 125kPa
